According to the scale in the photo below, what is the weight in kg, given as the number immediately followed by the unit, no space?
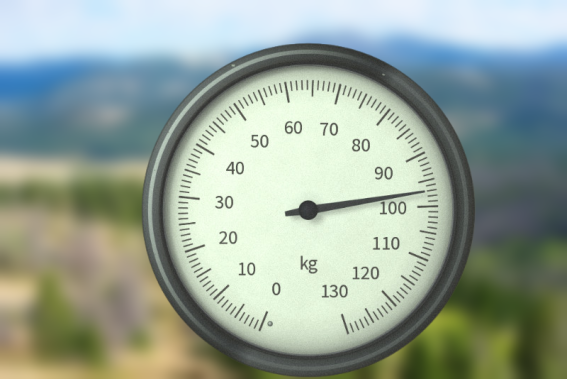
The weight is 97kg
